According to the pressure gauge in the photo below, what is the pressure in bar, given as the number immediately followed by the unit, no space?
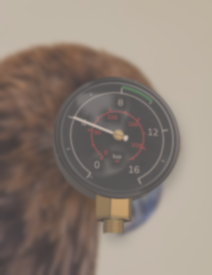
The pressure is 4bar
